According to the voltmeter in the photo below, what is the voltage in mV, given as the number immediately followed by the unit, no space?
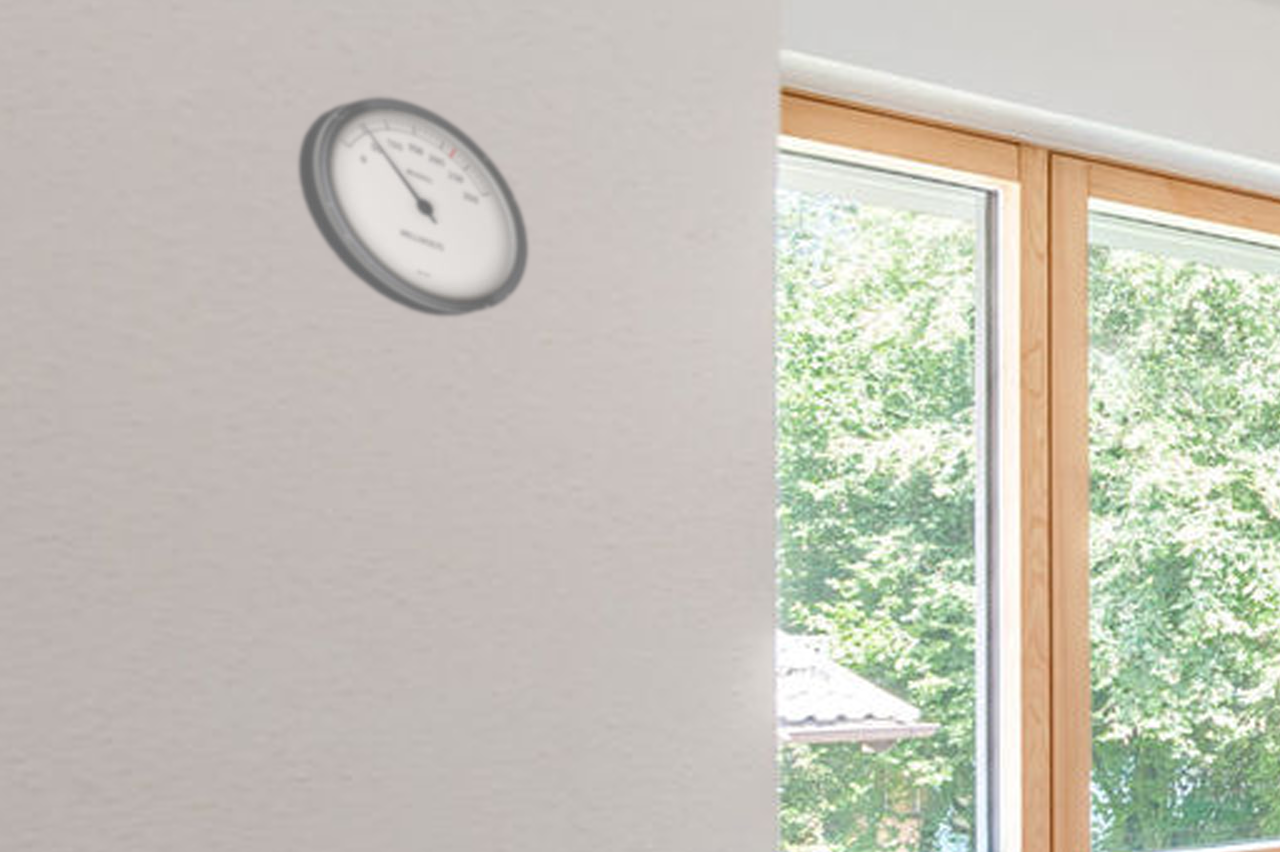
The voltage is 50mV
